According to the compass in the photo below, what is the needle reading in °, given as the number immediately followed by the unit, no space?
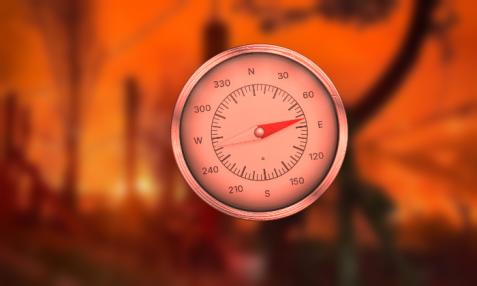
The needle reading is 80°
